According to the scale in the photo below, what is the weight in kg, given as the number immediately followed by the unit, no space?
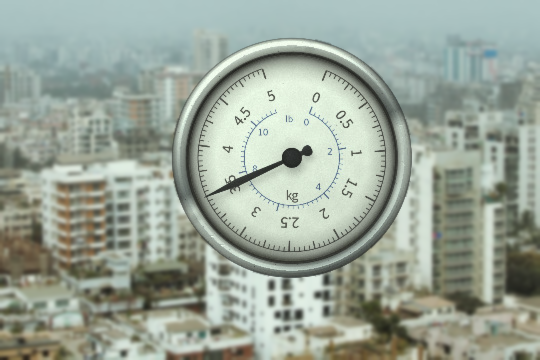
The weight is 3.5kg
